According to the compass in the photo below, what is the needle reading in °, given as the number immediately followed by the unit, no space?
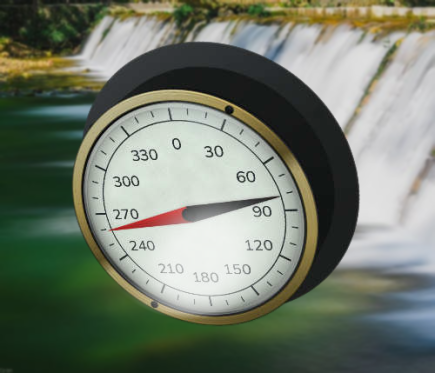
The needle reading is 260°
